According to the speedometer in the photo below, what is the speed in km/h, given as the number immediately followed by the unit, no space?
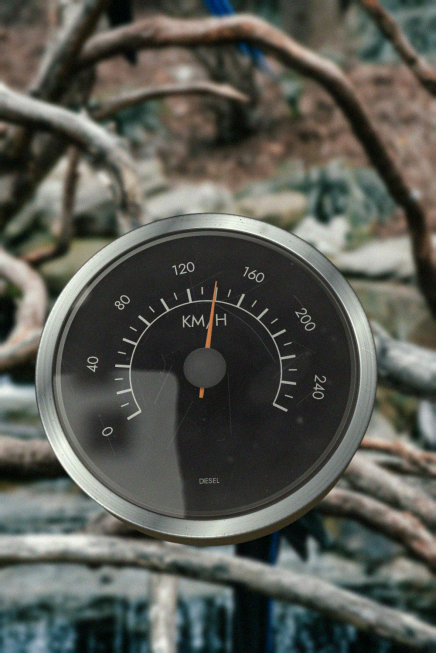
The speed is 140km/h
